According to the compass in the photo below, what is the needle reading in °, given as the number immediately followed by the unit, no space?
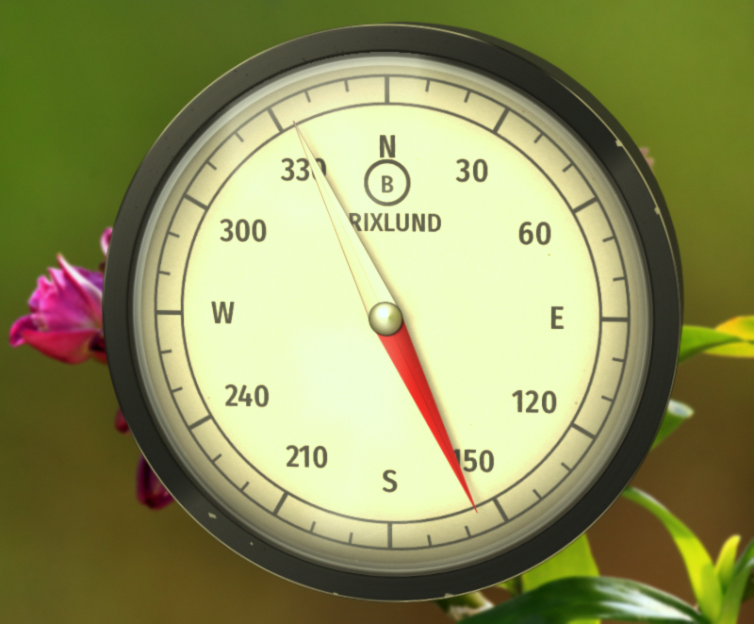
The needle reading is 155°
